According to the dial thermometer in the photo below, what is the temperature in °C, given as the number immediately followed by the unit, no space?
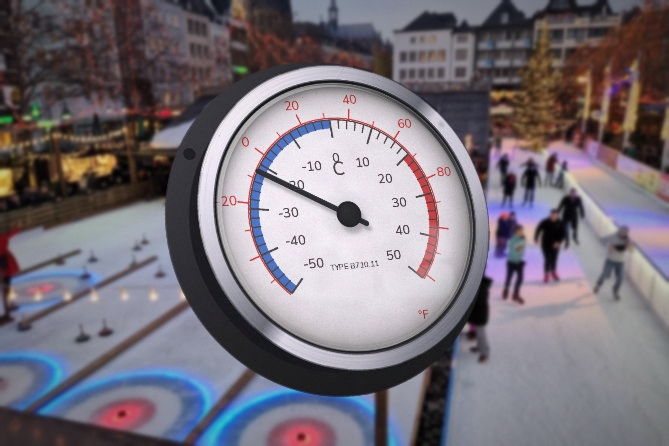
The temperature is -22°C
